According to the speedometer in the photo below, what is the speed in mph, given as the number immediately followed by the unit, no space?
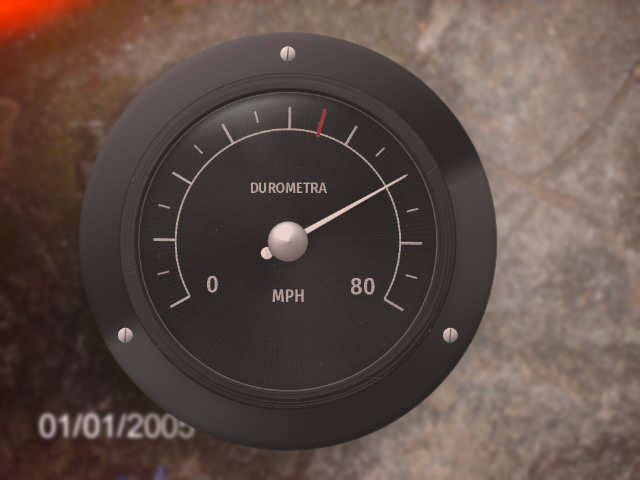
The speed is 60mph
